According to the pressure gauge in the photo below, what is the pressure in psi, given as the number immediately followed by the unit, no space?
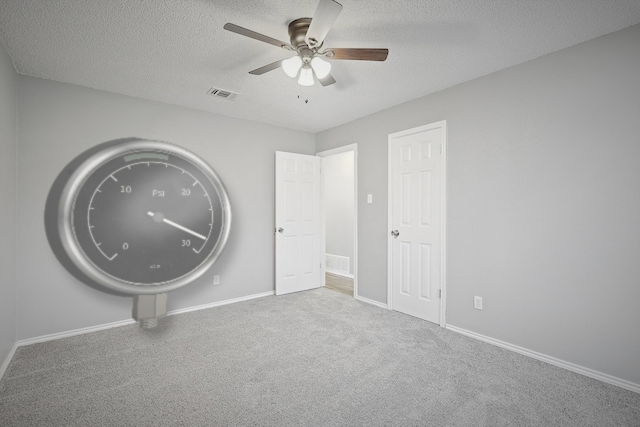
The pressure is 28psi
